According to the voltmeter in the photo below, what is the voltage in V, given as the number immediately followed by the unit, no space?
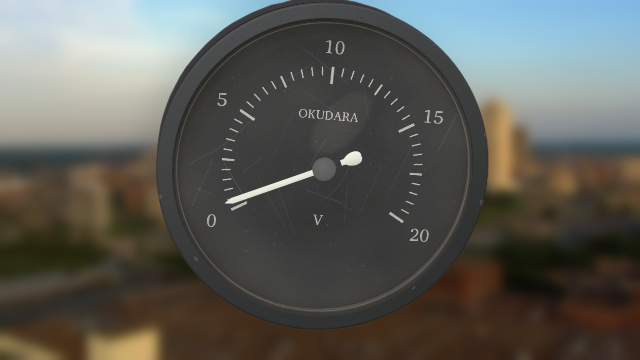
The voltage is 0.5V
